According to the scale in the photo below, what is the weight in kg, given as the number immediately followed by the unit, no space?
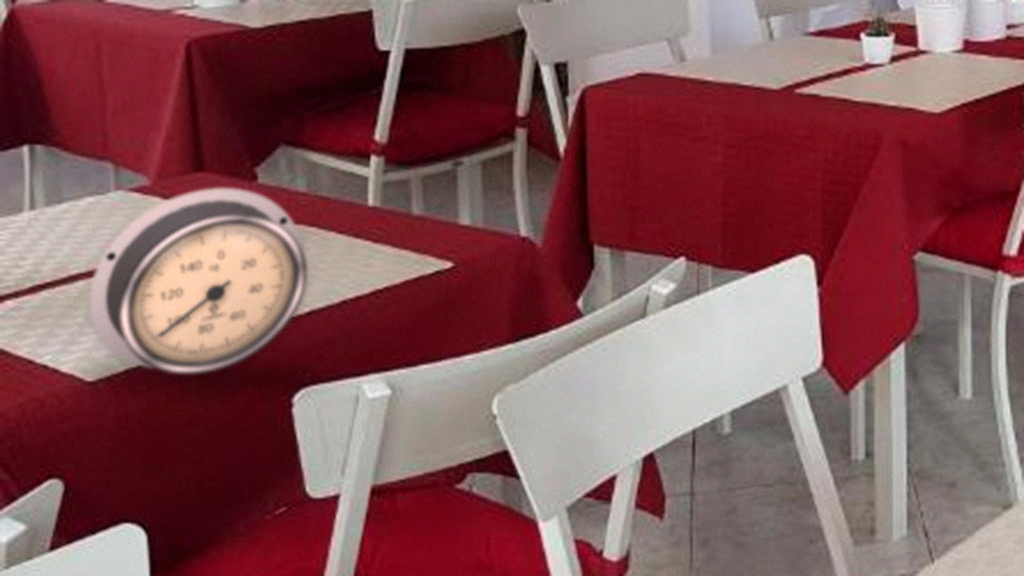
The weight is 100kg
